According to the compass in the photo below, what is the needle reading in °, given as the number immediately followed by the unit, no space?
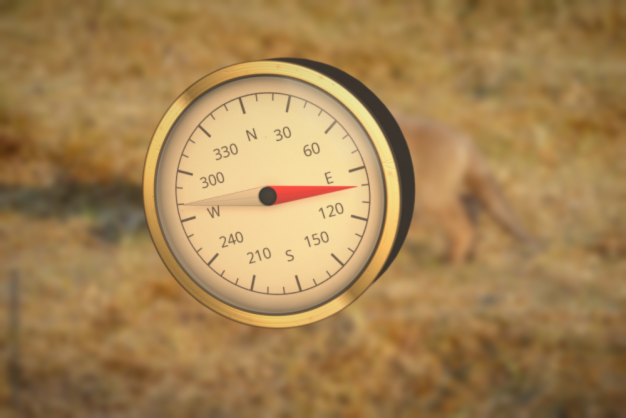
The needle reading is 100°
